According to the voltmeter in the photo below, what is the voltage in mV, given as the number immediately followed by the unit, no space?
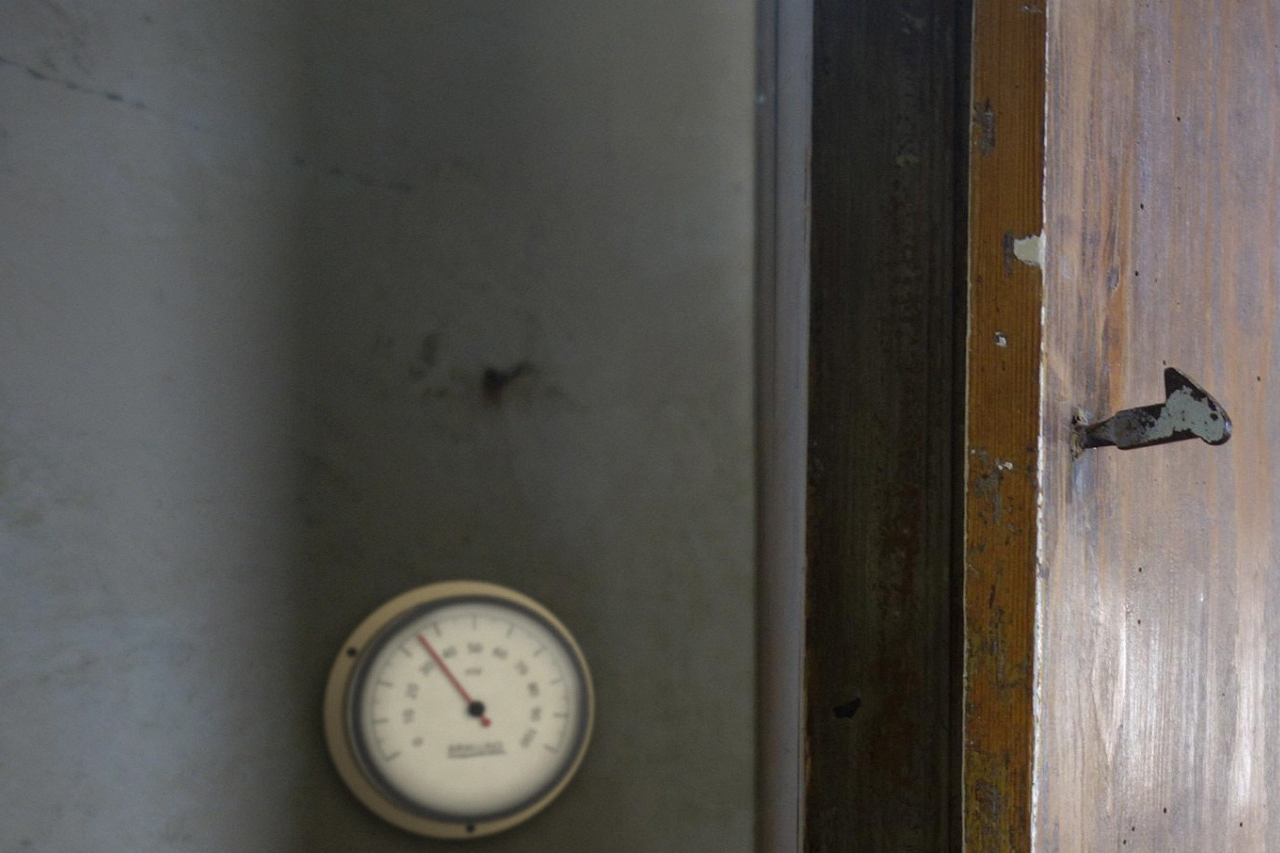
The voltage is 35mV
